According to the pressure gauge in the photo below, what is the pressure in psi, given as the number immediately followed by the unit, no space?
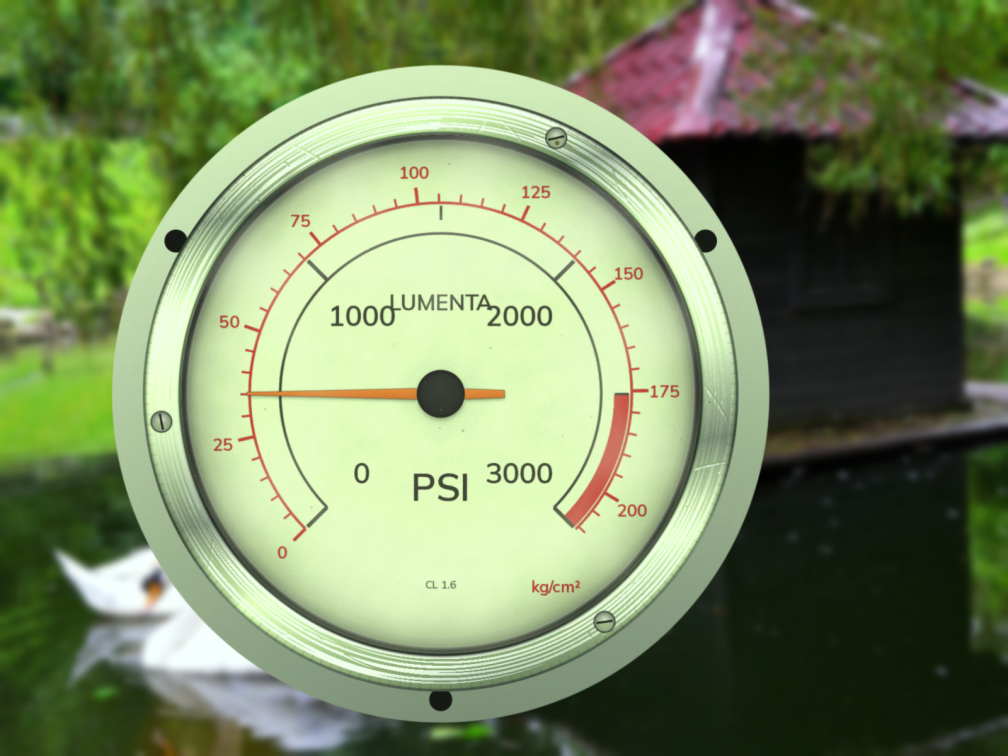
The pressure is 500psi
